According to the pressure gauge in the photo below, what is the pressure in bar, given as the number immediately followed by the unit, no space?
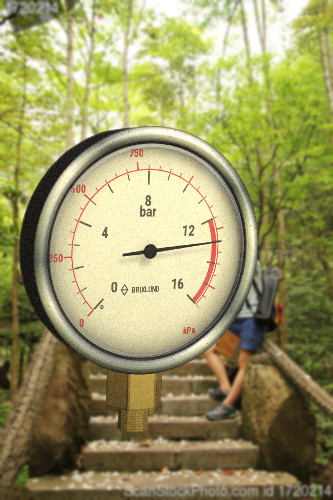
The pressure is 13bar
